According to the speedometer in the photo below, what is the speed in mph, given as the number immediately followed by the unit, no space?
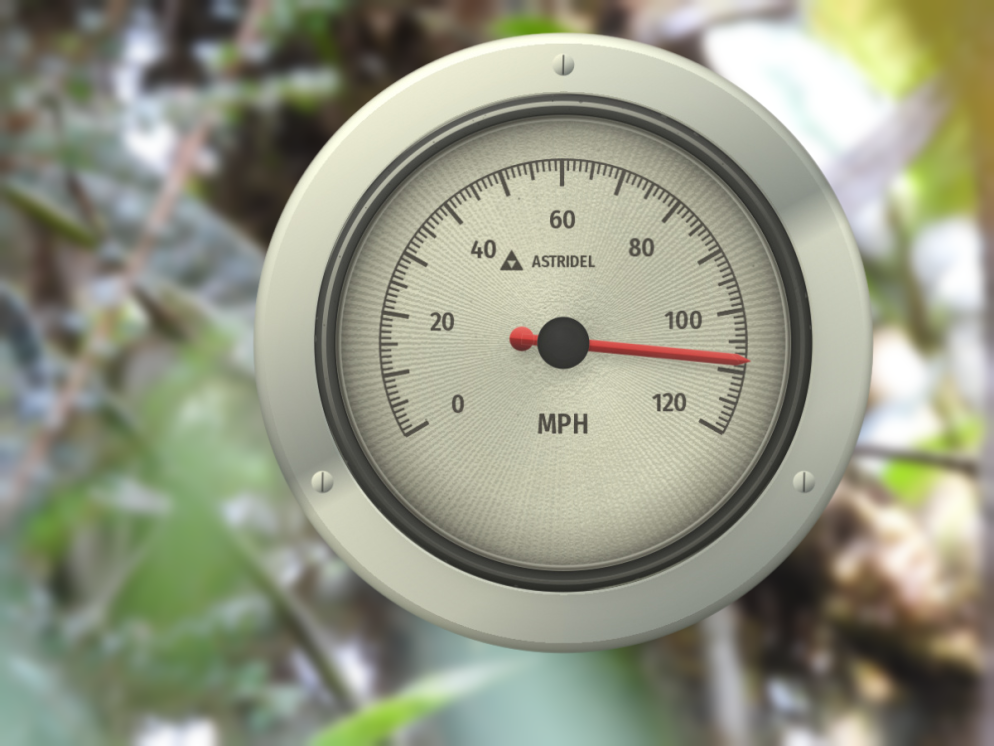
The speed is 108mph
